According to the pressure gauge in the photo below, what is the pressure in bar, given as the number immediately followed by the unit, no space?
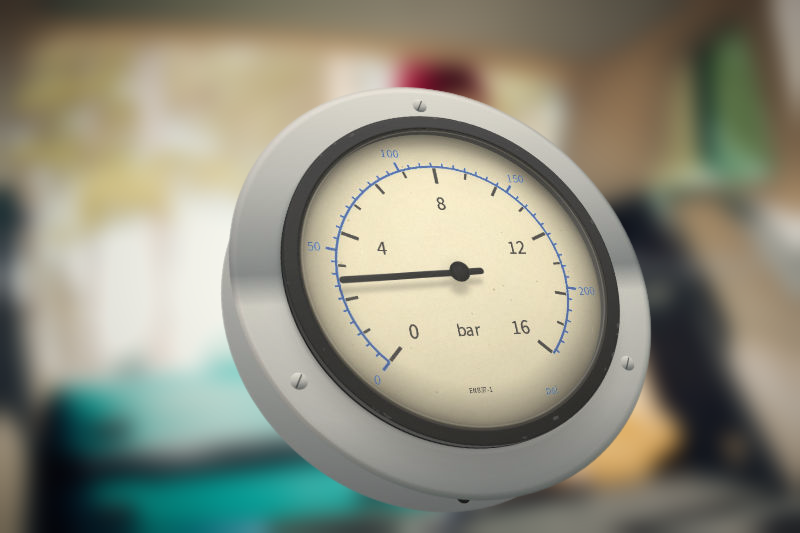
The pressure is 2.5bar
